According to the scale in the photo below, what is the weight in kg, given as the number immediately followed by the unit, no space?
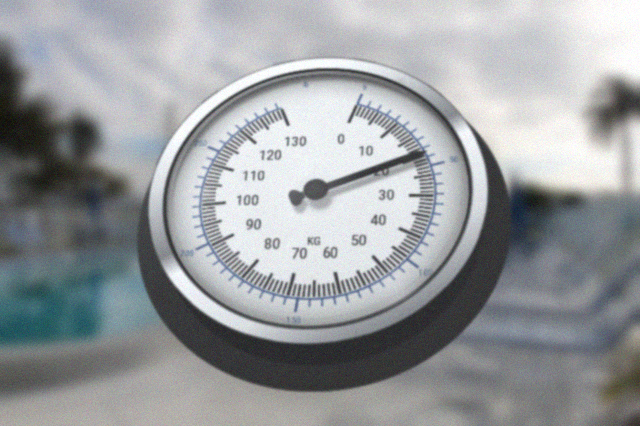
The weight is 20kg
